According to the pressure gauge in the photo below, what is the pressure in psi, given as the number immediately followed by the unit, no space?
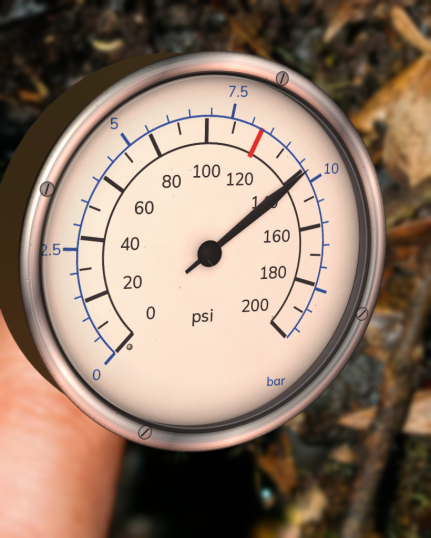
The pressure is 140psi
